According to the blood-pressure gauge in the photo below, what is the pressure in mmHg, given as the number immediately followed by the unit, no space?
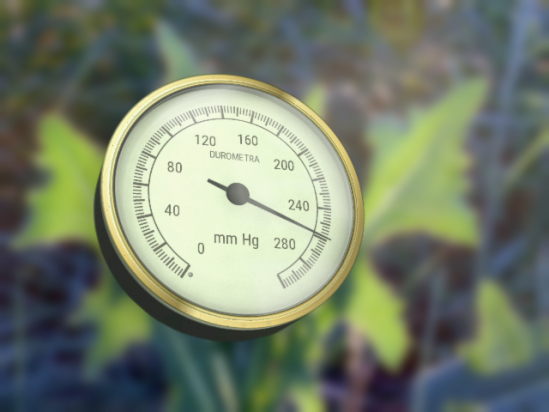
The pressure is 260mmHg
